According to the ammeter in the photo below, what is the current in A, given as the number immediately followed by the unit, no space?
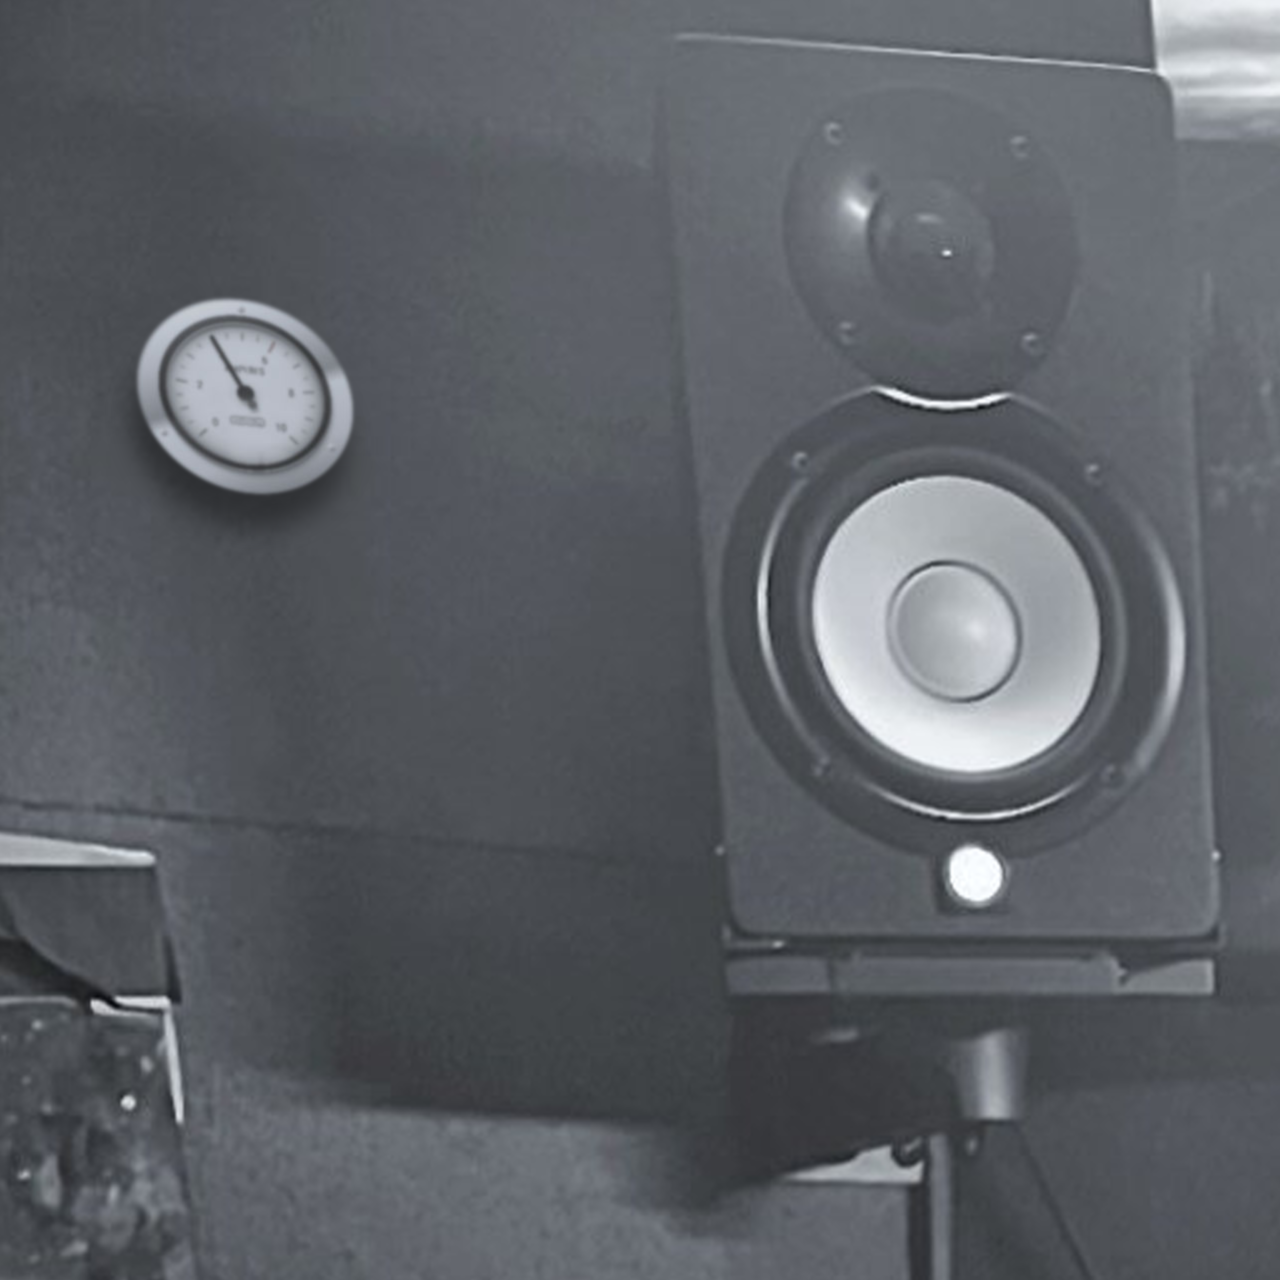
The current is 4A
